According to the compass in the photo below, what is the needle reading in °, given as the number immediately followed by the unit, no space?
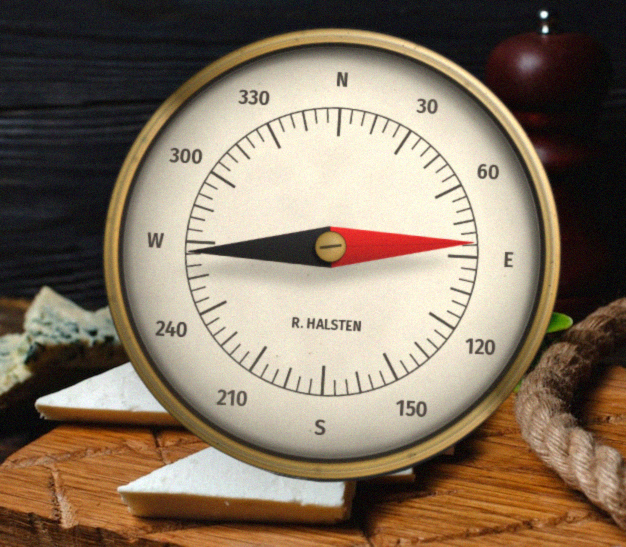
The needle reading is 85°
